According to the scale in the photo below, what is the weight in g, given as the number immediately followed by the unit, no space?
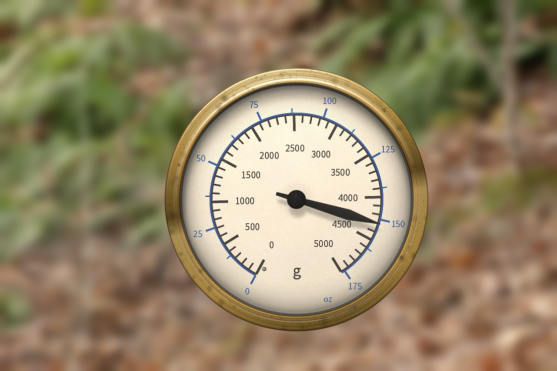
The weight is 4300g
